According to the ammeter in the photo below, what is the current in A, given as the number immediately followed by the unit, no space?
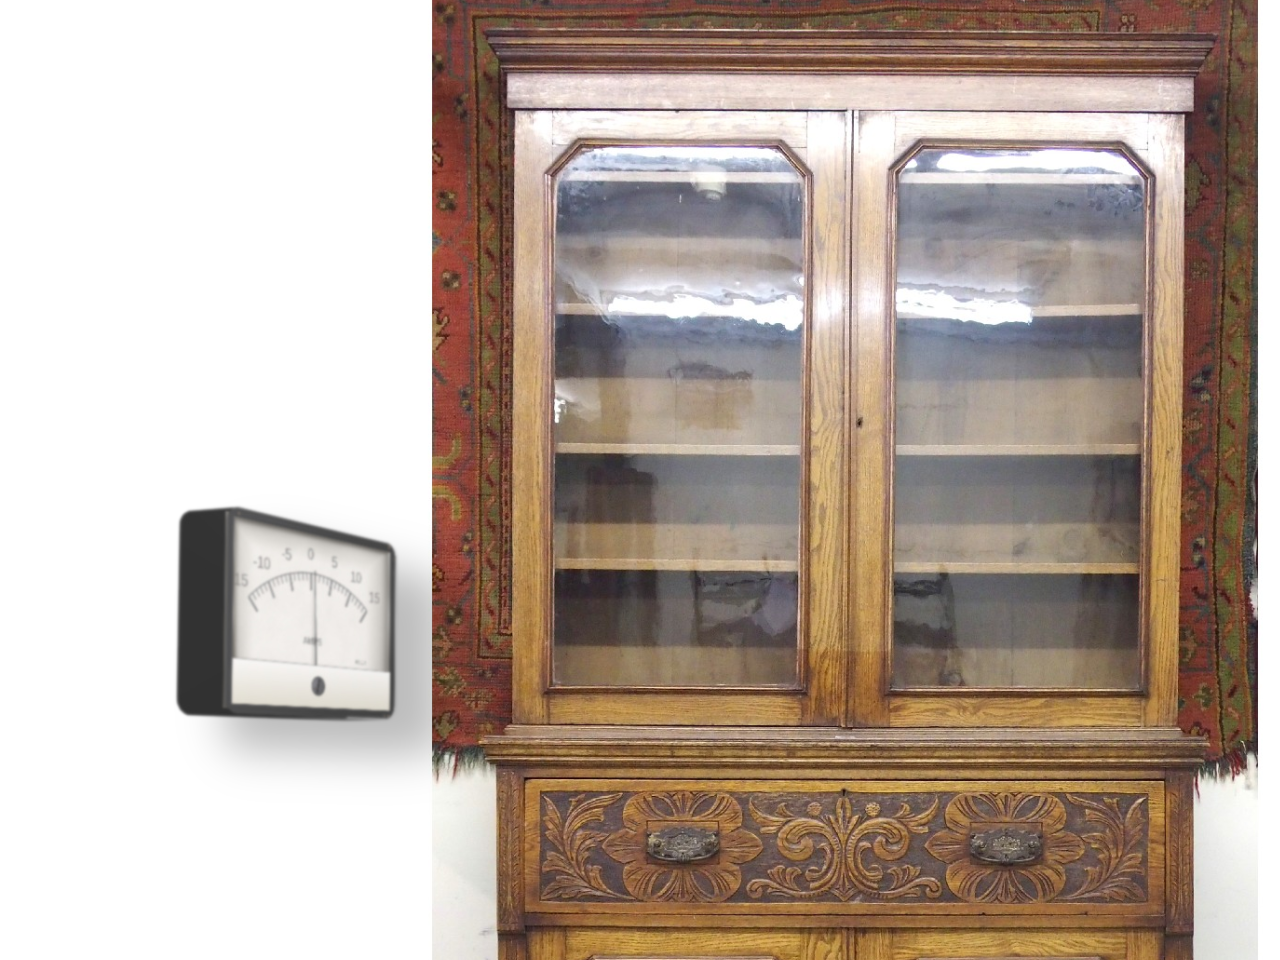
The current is 0A
